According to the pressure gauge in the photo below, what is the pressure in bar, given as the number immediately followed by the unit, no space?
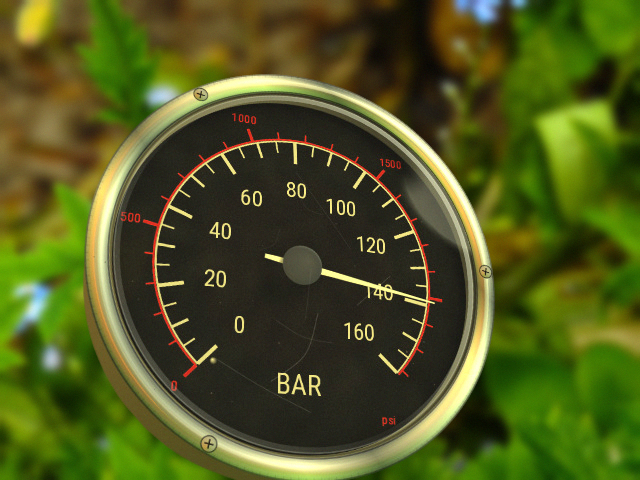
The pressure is 140bar
